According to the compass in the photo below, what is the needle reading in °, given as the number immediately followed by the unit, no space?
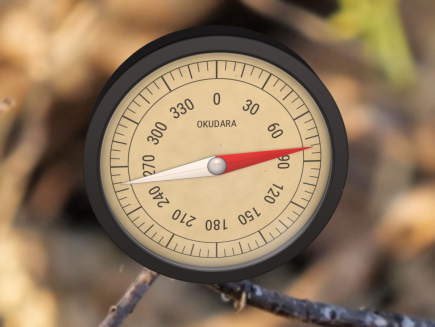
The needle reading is 80°
